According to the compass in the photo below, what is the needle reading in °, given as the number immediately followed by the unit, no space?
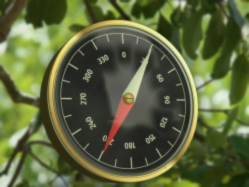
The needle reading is 210°
